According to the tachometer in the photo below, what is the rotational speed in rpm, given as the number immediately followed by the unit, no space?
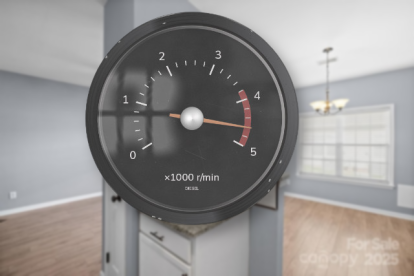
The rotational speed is 4600rpm
